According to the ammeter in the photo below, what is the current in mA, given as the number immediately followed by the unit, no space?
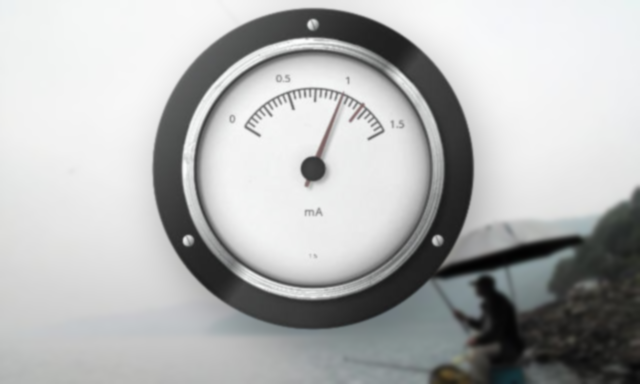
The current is 1mA
